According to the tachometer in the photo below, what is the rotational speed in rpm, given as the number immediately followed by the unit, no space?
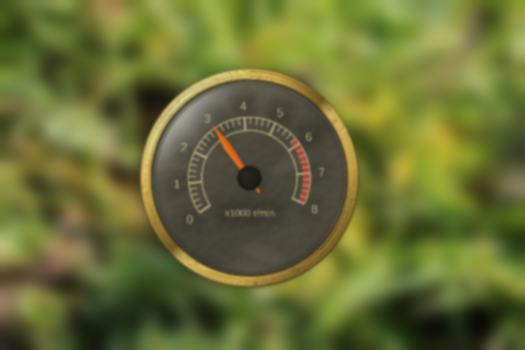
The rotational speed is 3000rpm
